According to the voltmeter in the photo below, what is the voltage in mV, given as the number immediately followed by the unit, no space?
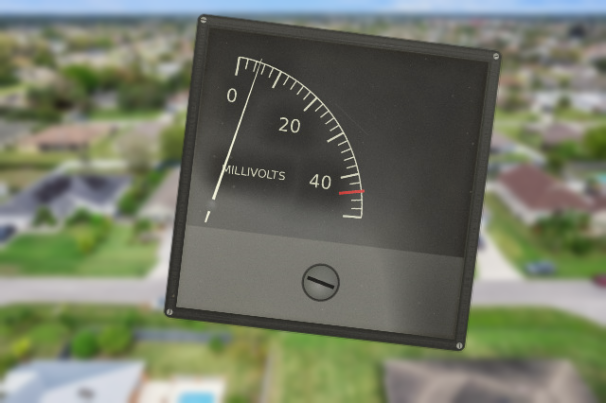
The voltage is 5mV
